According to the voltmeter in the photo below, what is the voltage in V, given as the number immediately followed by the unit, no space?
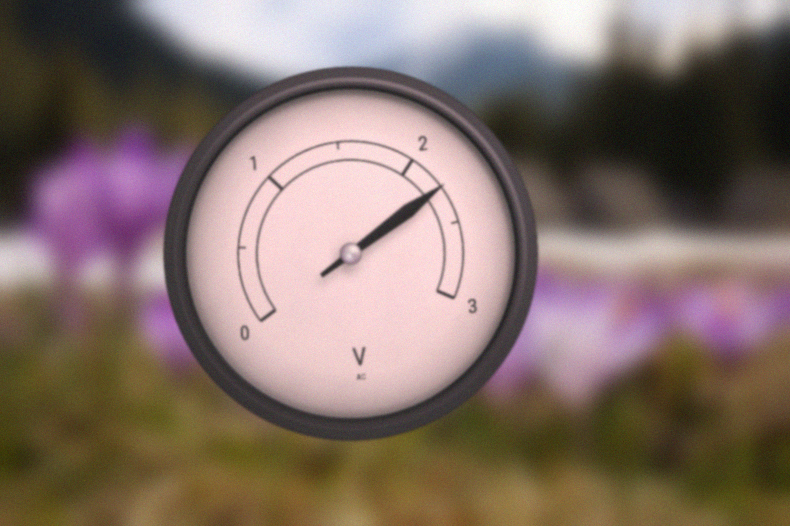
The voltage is 2.25V
